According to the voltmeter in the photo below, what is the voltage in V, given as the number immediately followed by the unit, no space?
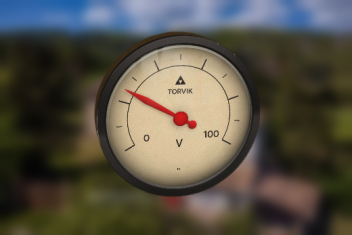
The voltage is 25V
